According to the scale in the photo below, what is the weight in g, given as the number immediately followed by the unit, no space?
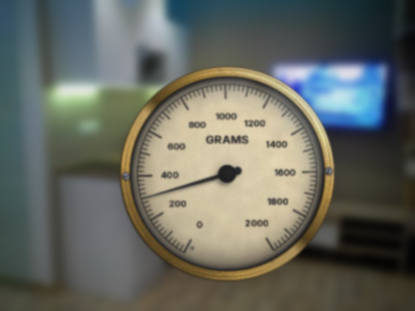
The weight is 300g
